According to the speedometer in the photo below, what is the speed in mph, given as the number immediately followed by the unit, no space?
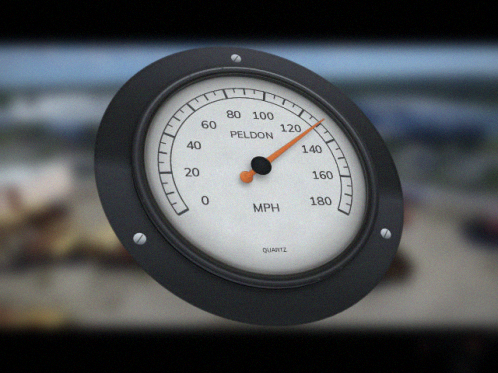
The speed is 130mph
